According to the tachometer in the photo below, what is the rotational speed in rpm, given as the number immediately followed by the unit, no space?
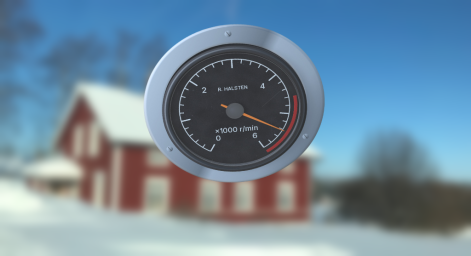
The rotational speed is 5400rpm
